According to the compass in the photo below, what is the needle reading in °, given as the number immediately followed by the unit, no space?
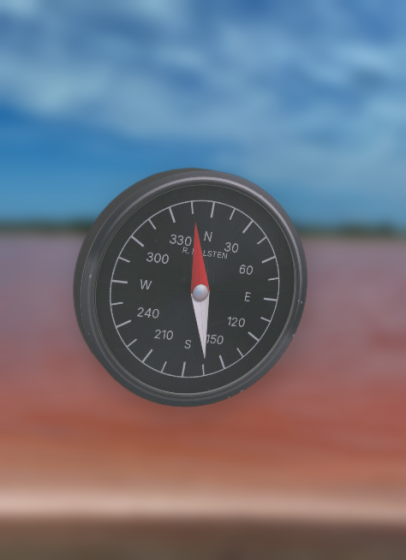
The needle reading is 345°
